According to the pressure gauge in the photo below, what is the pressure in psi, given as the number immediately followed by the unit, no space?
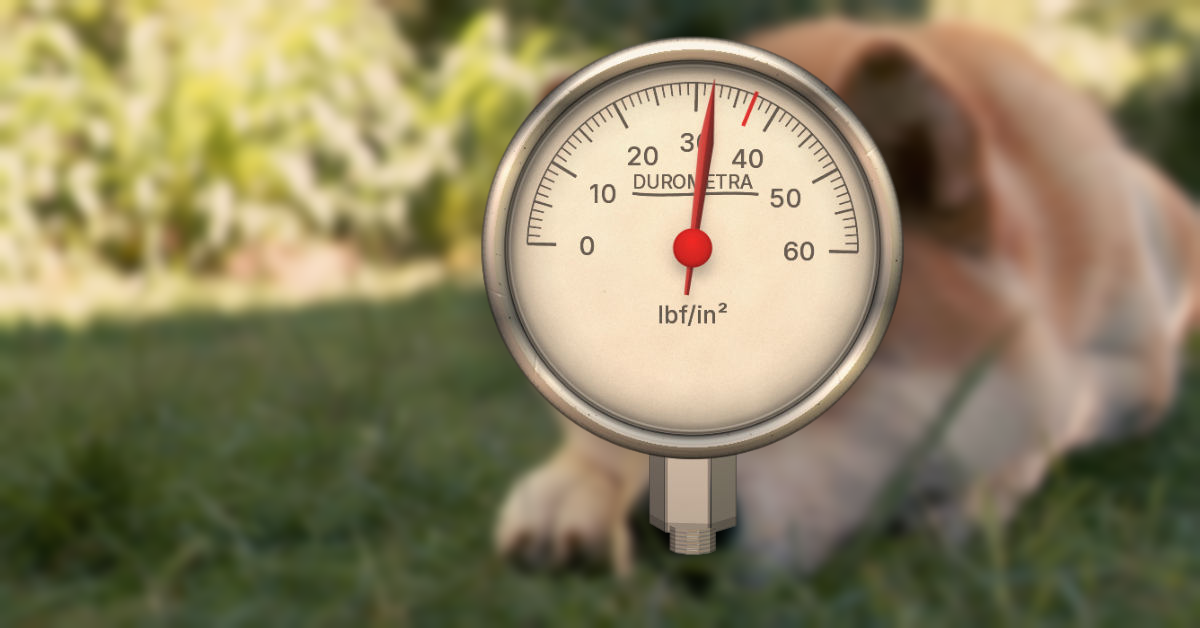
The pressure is 32psi
